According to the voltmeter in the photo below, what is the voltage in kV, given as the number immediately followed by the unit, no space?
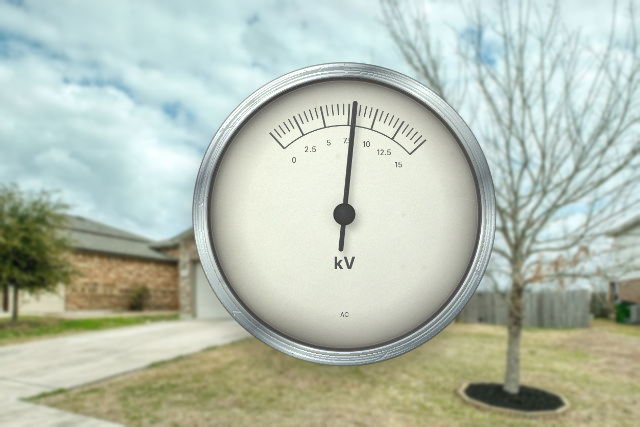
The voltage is 8kV
